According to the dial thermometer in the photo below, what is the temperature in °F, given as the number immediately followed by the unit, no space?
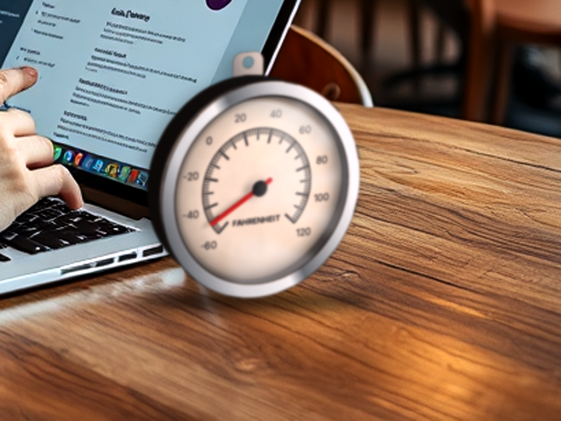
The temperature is -50°F
